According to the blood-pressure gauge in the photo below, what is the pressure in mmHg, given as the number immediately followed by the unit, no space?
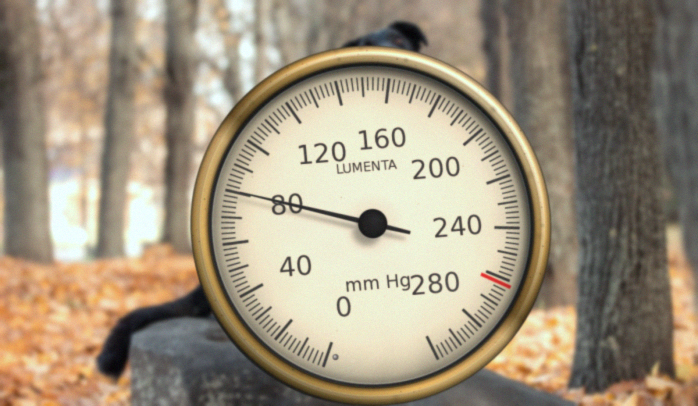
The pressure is 80mmHg
